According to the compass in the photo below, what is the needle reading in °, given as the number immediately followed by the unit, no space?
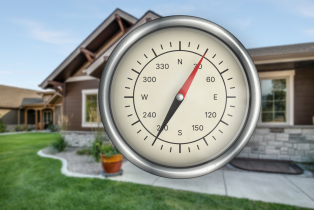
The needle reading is 30°
